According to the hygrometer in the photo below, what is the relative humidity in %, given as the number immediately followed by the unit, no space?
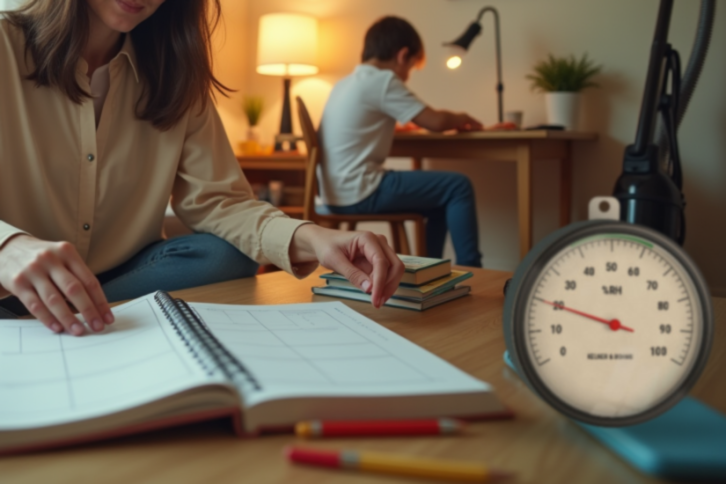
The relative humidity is 20%
